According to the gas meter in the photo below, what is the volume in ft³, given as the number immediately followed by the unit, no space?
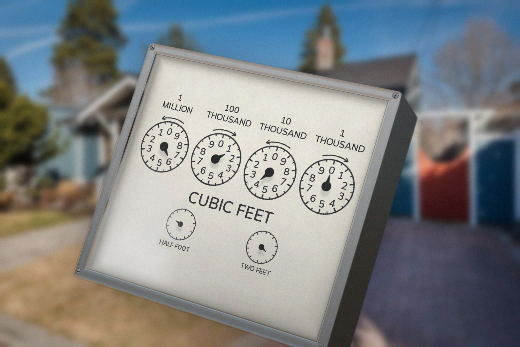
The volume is 614000ft³
